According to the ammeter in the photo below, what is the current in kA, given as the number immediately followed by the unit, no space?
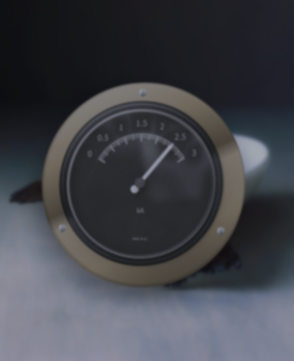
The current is 2.5kA
